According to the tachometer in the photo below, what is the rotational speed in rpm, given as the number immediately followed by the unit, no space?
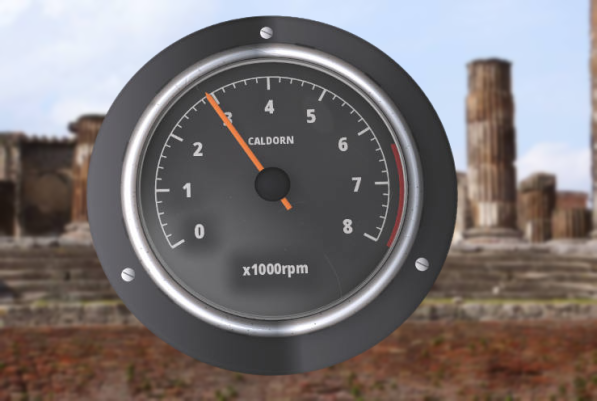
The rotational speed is 2900rpm
